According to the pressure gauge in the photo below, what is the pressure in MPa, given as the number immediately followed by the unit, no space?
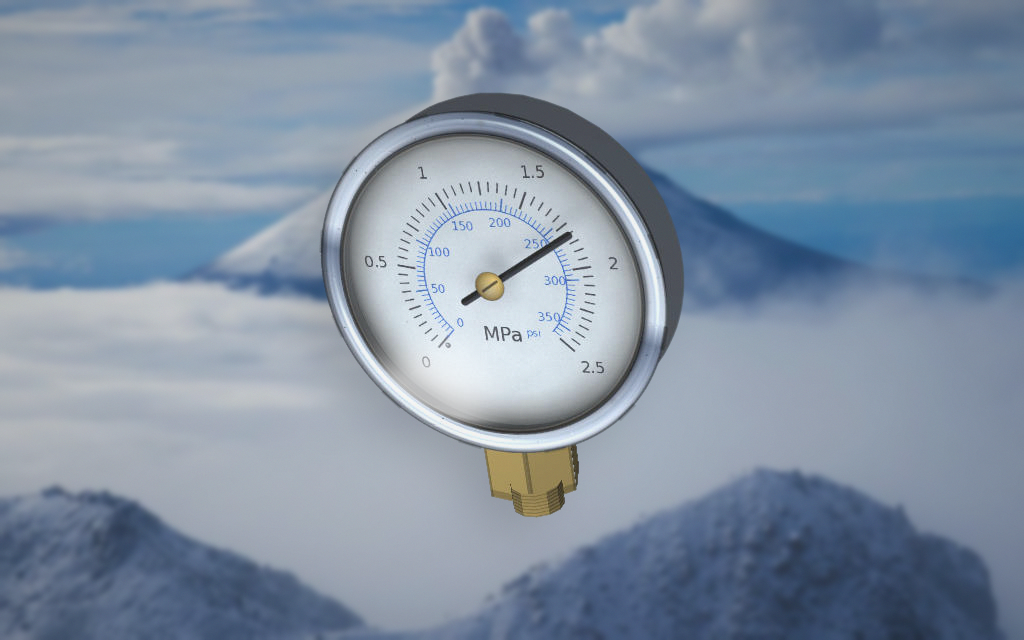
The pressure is 1.8MPa
